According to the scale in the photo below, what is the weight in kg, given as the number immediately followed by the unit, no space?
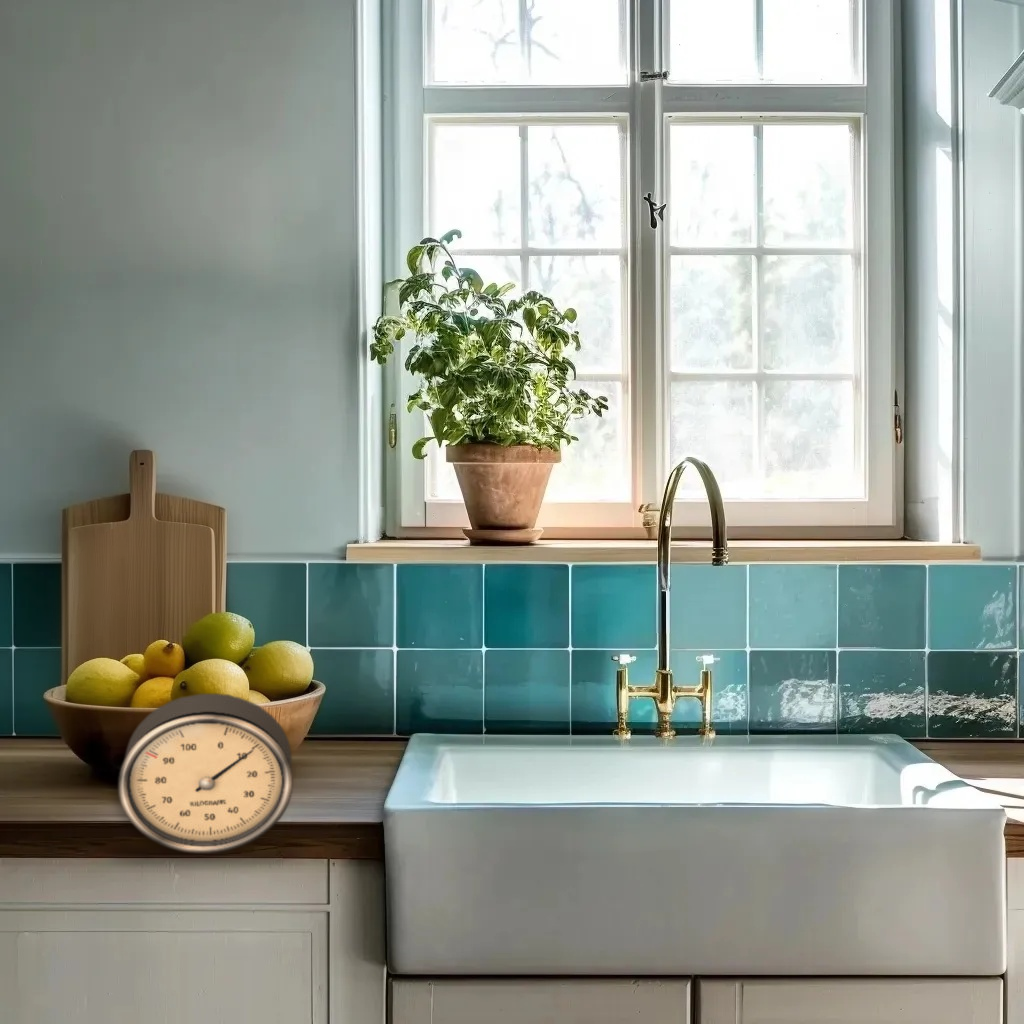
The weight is 10kg
